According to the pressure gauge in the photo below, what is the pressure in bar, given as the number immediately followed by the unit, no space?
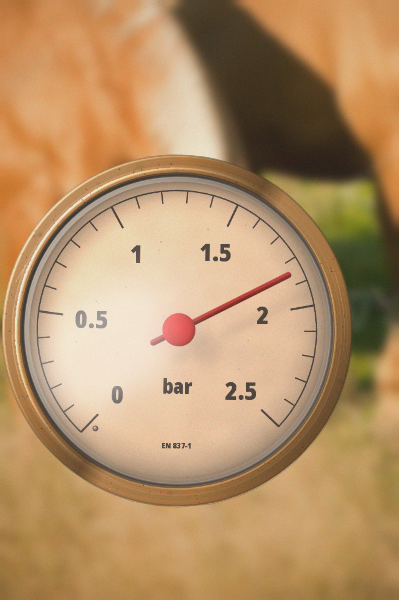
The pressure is 1.85bar
